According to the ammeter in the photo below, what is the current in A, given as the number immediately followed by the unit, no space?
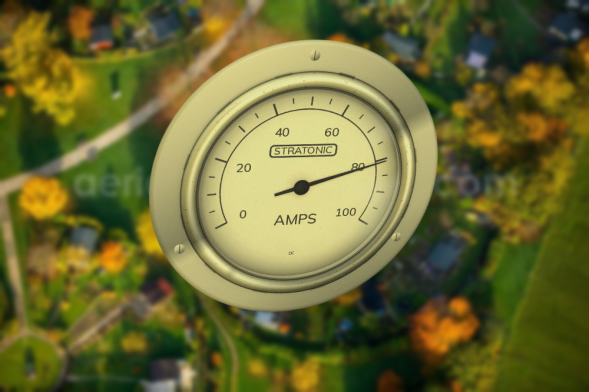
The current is 80A
